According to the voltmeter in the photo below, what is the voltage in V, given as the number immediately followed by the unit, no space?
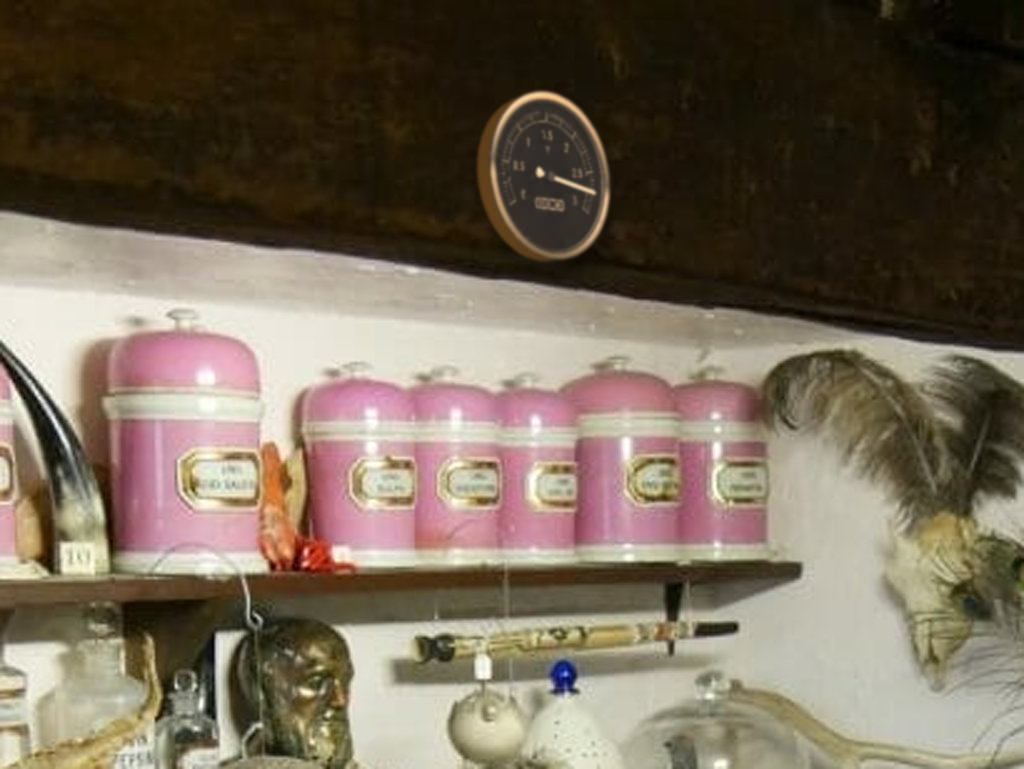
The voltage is 2.75V
